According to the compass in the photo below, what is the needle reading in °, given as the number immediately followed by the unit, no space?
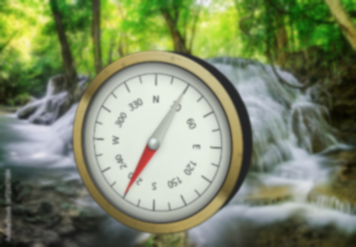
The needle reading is 210°
